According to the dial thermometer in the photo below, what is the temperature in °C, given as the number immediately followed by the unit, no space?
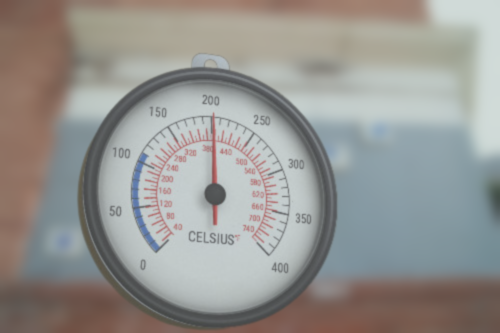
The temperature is 200°C
